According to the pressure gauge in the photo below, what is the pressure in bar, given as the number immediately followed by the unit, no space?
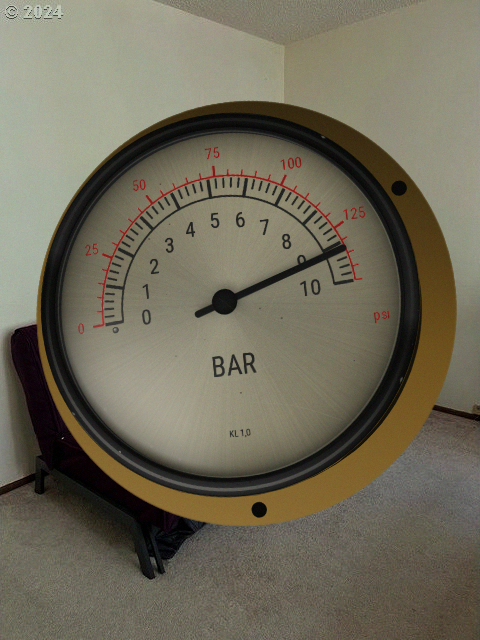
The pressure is 9.2bar
